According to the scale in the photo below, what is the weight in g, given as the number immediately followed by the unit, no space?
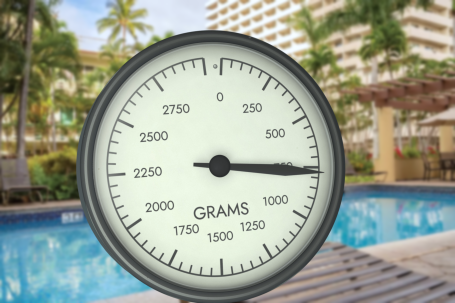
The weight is 775g
